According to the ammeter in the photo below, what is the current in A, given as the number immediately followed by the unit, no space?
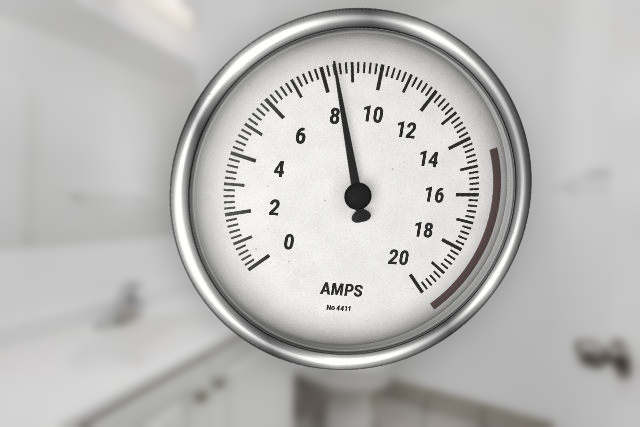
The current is 8.4A
